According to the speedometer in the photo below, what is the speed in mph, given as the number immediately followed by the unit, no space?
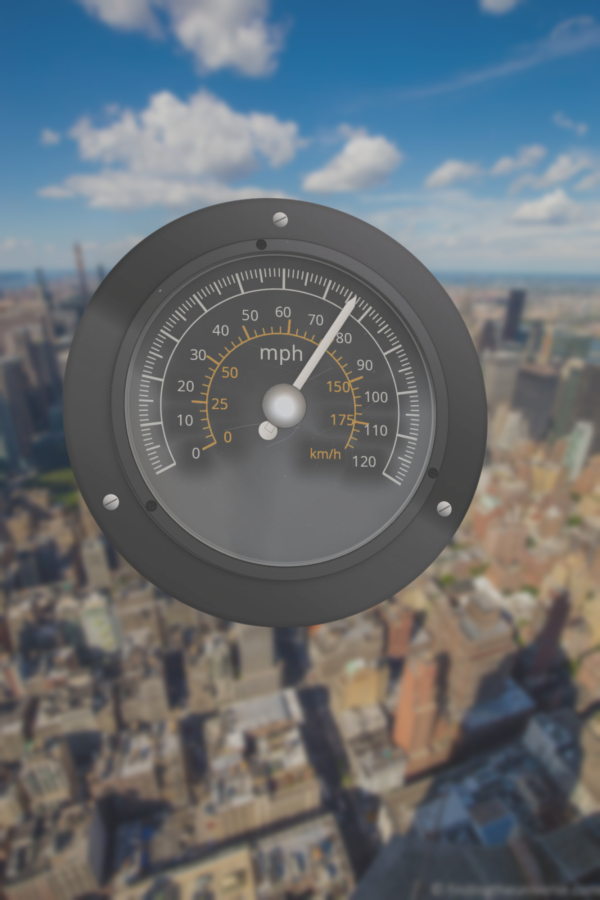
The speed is 76mph
